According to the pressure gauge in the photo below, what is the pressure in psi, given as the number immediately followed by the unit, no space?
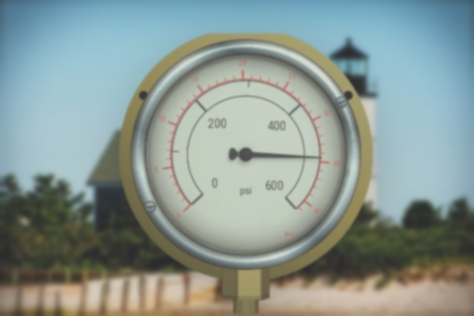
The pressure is 500psi
